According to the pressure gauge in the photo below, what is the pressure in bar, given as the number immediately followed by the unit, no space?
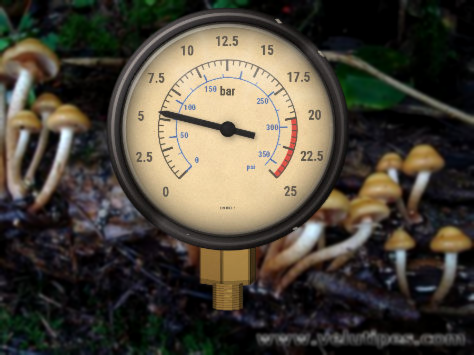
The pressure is 5.5bar
